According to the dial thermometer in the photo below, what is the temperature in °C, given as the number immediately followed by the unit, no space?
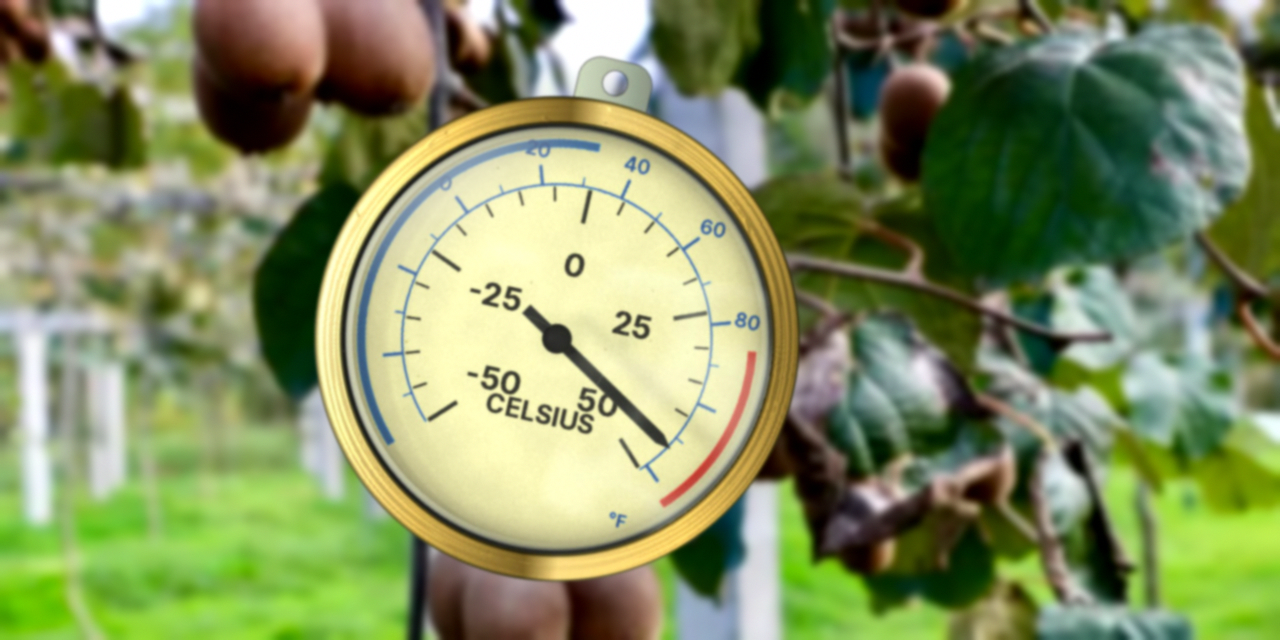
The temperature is 45°C
